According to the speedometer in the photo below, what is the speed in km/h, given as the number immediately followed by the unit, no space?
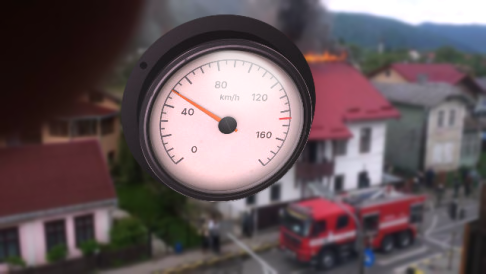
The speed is 50km/h
